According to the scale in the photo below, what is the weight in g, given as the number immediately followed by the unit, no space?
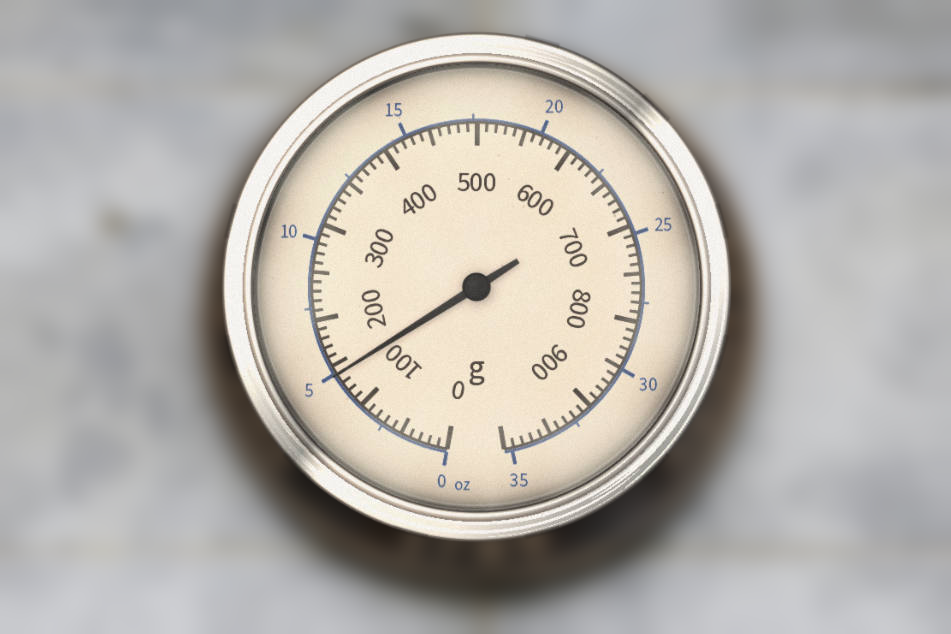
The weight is 140g
